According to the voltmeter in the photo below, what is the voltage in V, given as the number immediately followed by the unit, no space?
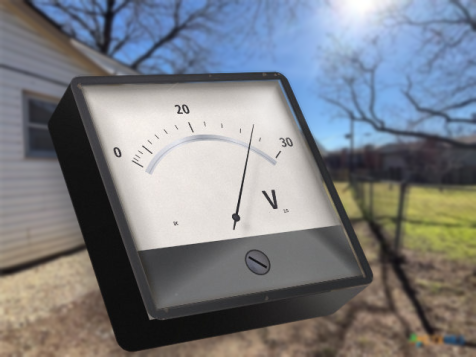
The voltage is 27V
